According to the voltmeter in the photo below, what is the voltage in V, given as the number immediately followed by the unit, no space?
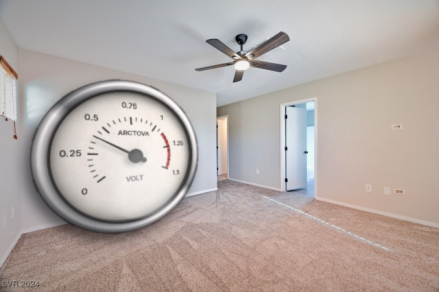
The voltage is 0.4V
